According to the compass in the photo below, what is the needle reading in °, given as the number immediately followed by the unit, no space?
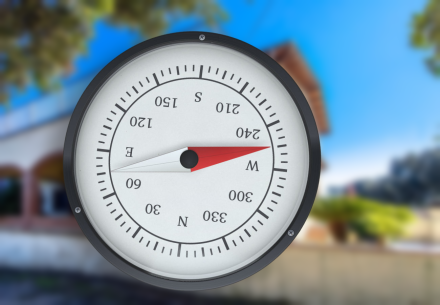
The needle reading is 255°
